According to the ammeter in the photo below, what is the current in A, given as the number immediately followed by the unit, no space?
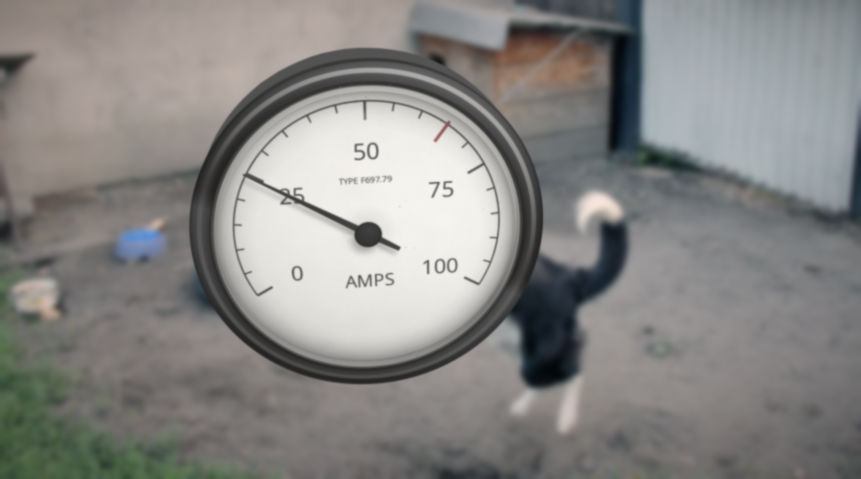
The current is 25A
